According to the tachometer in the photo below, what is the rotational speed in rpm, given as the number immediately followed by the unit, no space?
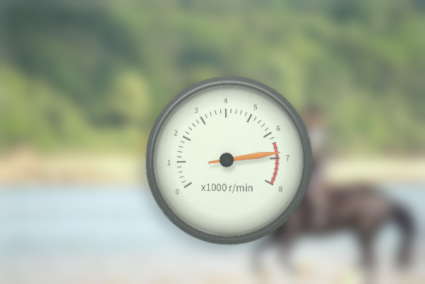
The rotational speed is 6800rpm
